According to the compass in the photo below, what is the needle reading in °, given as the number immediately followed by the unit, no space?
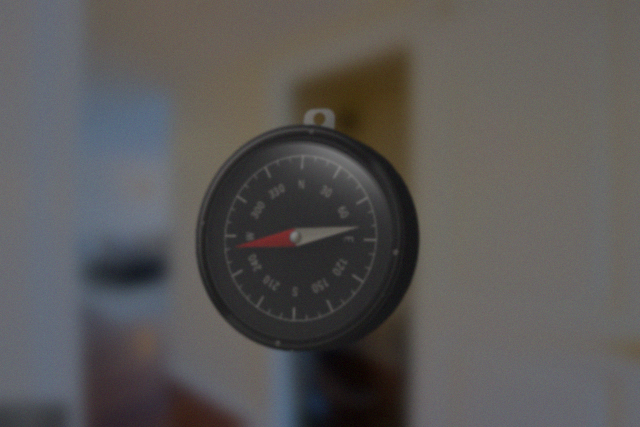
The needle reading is 260°
